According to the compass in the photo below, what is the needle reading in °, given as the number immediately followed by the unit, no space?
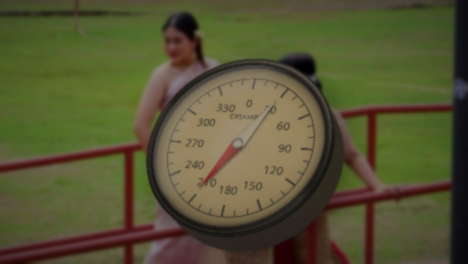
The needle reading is 210°
